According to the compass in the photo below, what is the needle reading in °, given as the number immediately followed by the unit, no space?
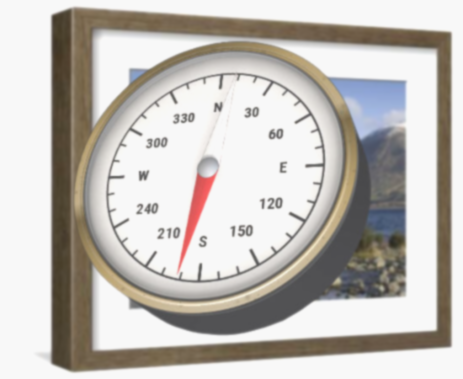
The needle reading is 190°
